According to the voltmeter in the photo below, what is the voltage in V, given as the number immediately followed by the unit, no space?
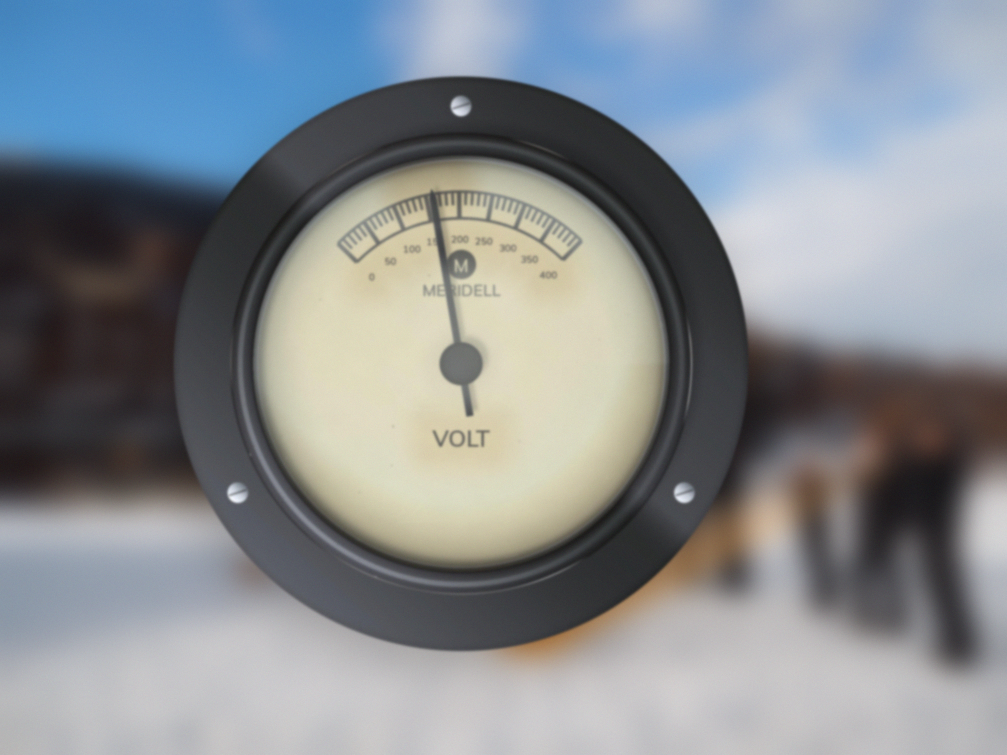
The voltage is 160V
